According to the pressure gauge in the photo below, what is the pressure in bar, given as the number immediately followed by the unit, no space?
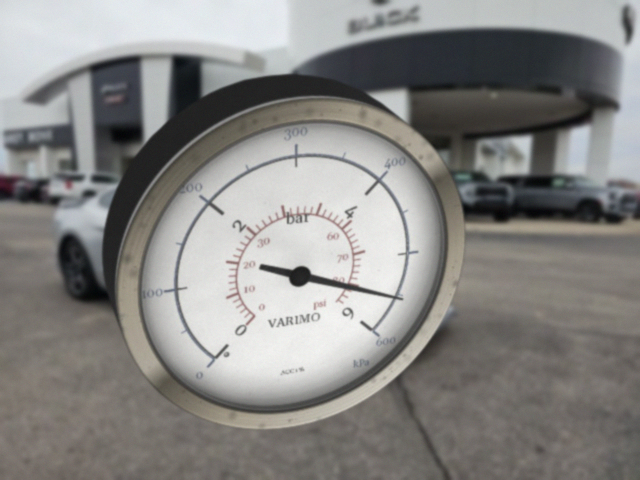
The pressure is 5.5bar
